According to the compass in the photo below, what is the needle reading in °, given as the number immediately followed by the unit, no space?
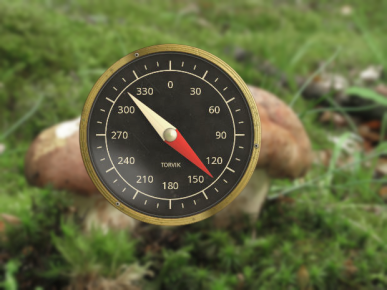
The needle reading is 135°
